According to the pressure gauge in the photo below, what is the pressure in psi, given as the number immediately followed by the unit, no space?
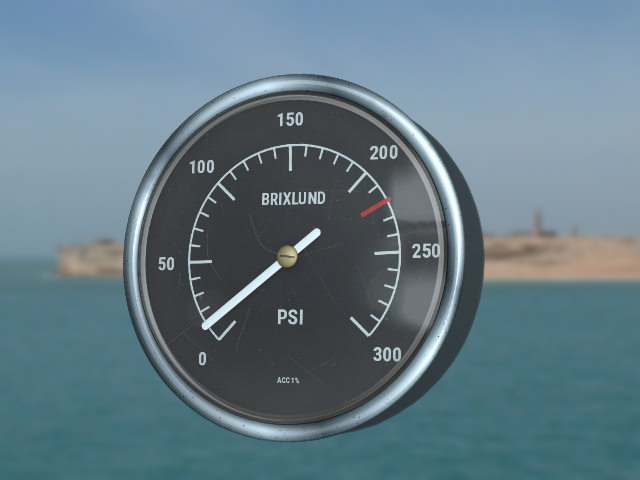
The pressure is 10psi
